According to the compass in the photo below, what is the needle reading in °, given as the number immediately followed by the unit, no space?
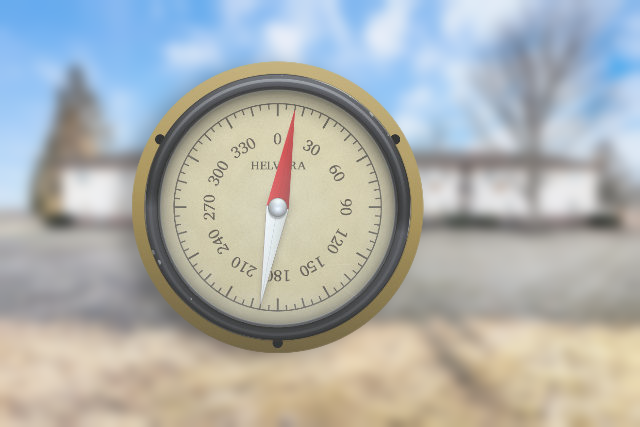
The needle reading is 10°
